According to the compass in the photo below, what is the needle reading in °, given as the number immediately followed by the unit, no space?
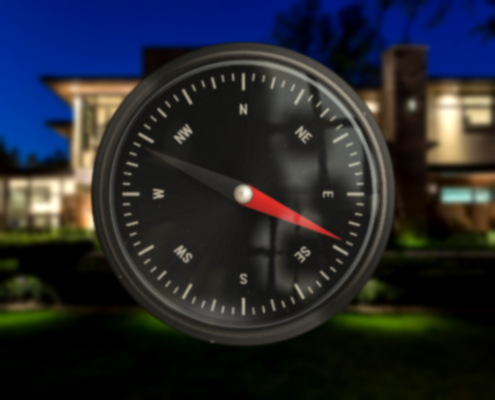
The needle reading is 115°
